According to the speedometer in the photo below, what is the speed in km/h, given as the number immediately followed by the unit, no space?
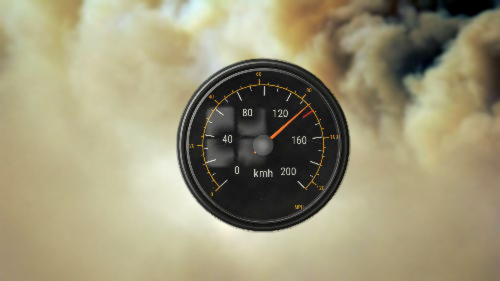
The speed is 135km/h
